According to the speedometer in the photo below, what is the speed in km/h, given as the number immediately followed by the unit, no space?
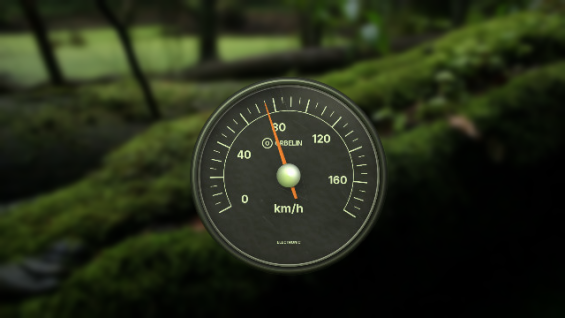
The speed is 75km/h
